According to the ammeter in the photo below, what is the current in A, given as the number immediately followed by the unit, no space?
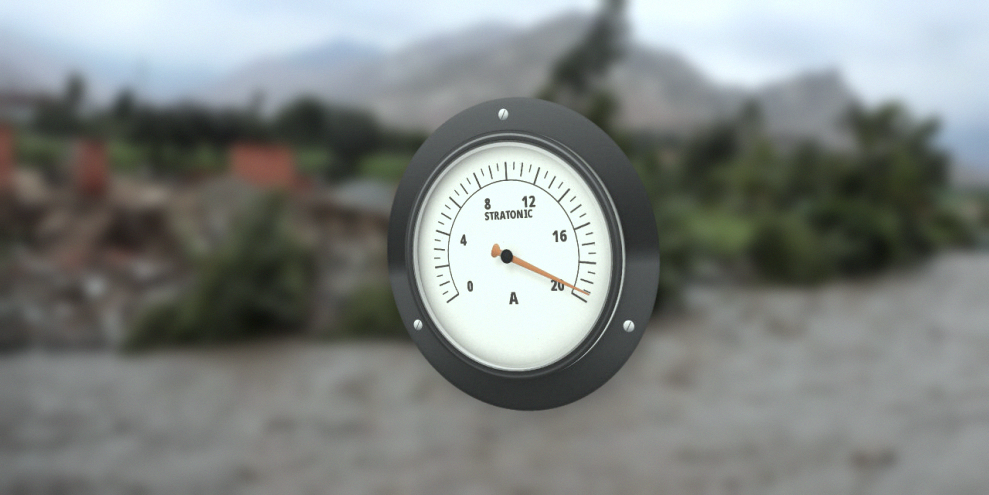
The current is 19.5A
